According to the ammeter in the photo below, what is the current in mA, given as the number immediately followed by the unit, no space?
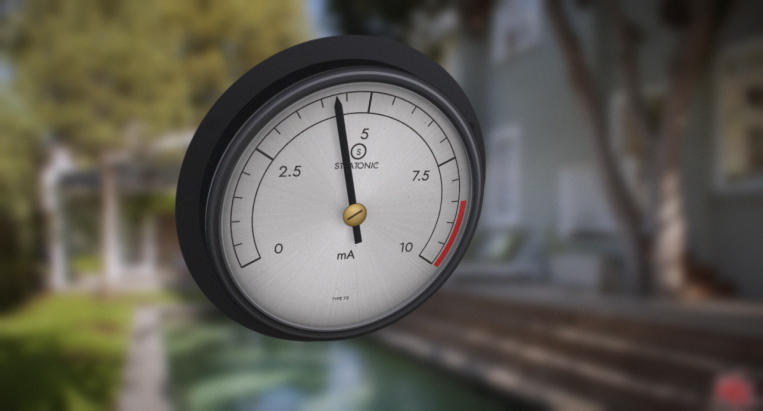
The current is 4.25mA
